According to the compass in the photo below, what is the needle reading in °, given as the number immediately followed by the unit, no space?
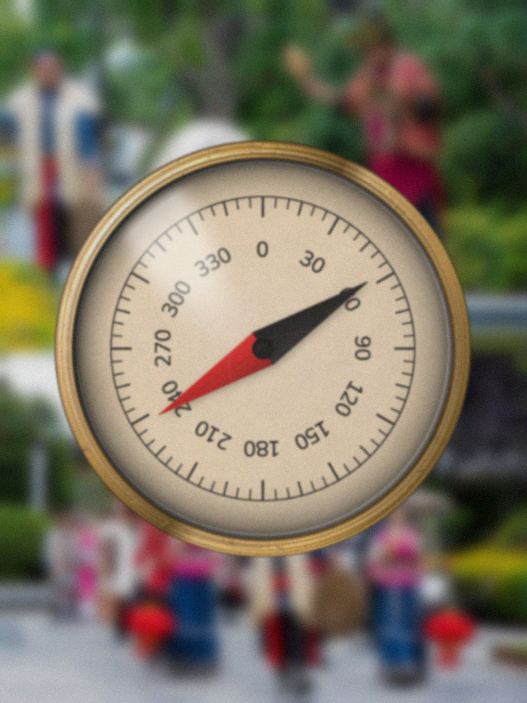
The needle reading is 237.5°
